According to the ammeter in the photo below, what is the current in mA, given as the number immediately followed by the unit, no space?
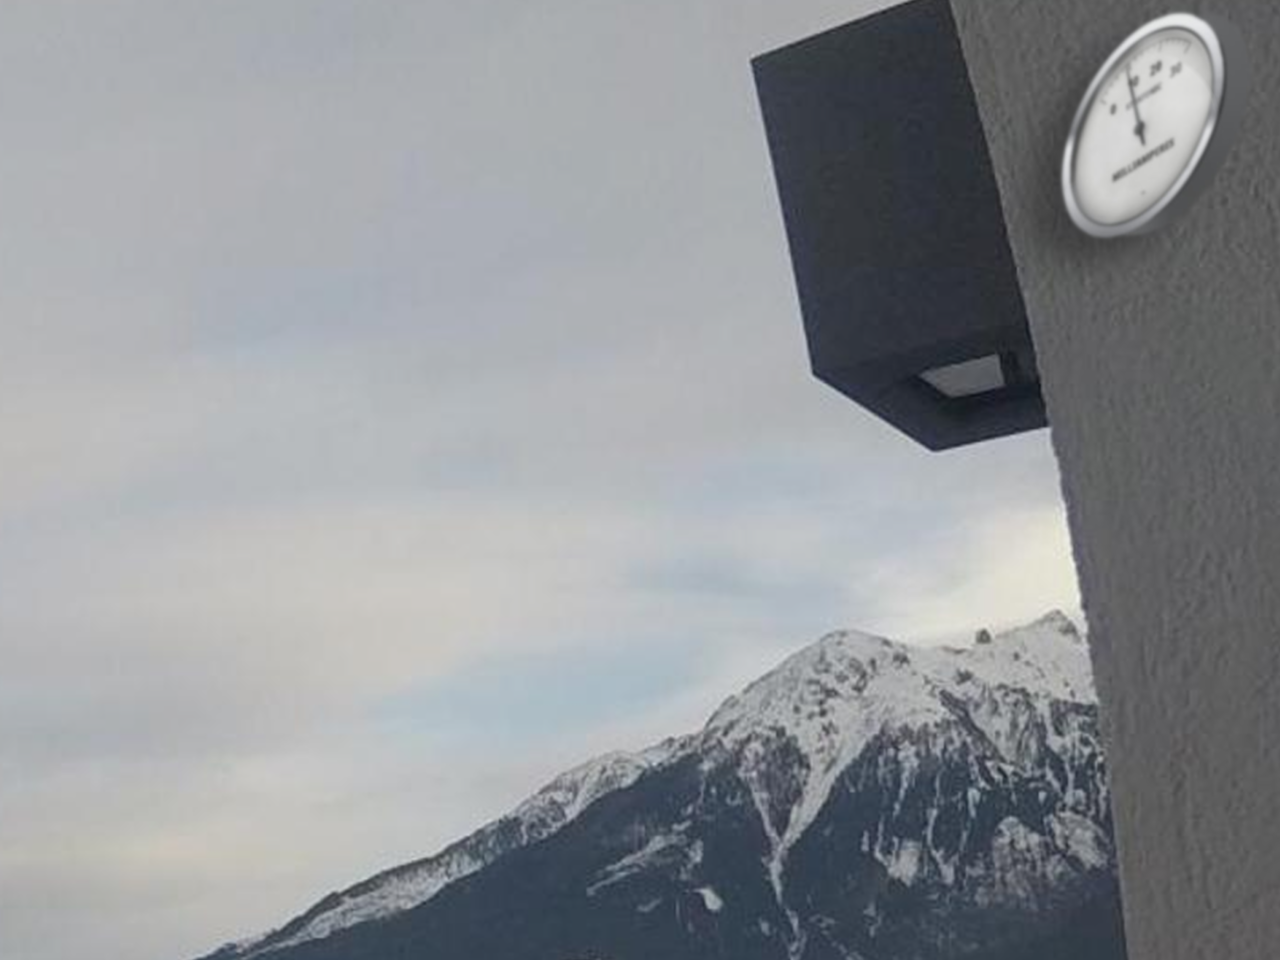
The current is 10mA
